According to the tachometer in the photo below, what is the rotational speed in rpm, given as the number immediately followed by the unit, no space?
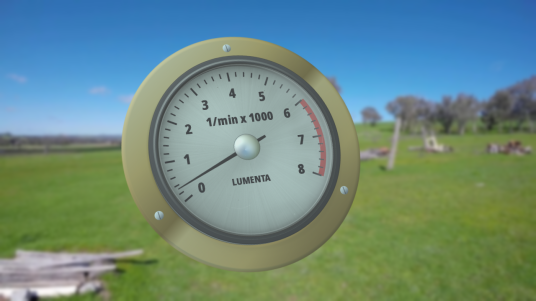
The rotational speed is 300rpm
